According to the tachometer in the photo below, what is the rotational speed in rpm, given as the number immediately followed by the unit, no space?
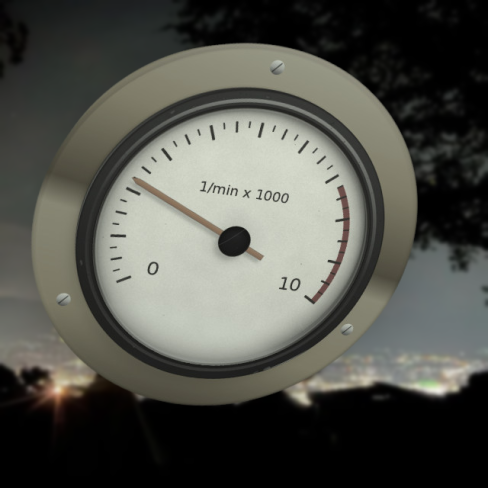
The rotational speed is 2250rpm
